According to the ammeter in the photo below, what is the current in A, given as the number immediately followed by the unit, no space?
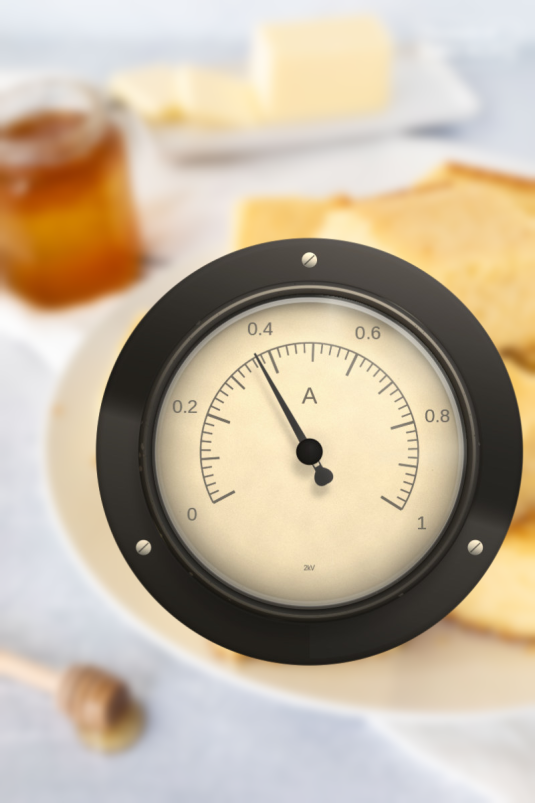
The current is 0.37A
